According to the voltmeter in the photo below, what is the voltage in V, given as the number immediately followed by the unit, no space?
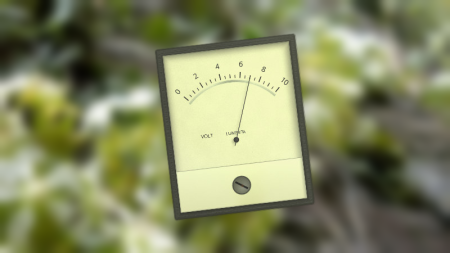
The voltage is 7V
